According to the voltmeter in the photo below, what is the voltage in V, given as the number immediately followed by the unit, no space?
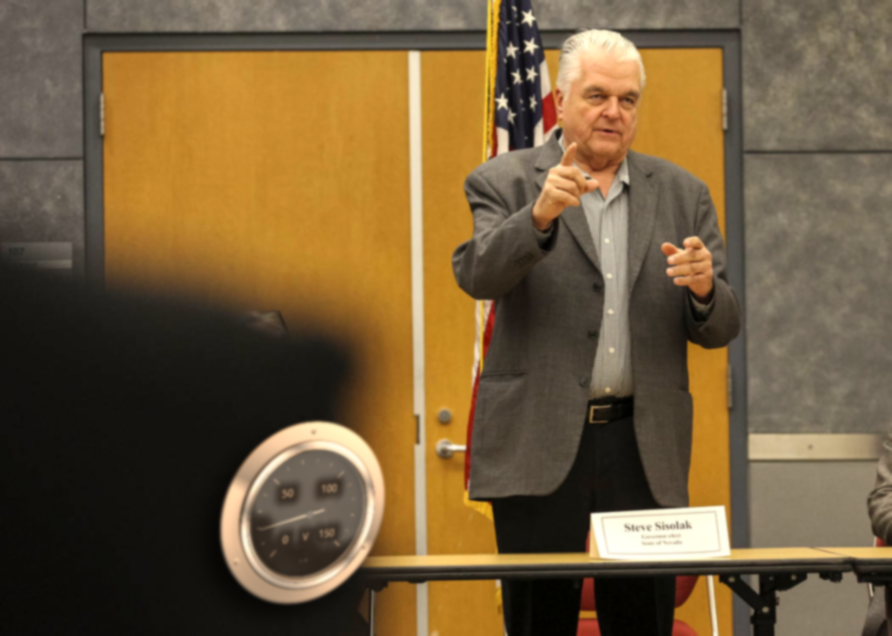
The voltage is 20V
